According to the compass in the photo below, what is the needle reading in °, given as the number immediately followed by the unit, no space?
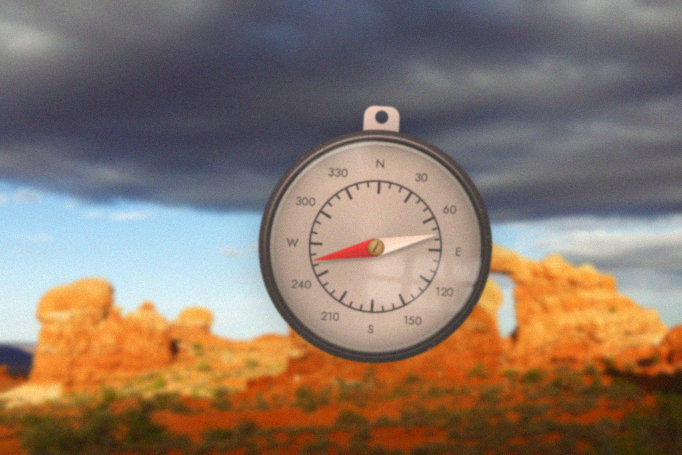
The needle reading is 255°
